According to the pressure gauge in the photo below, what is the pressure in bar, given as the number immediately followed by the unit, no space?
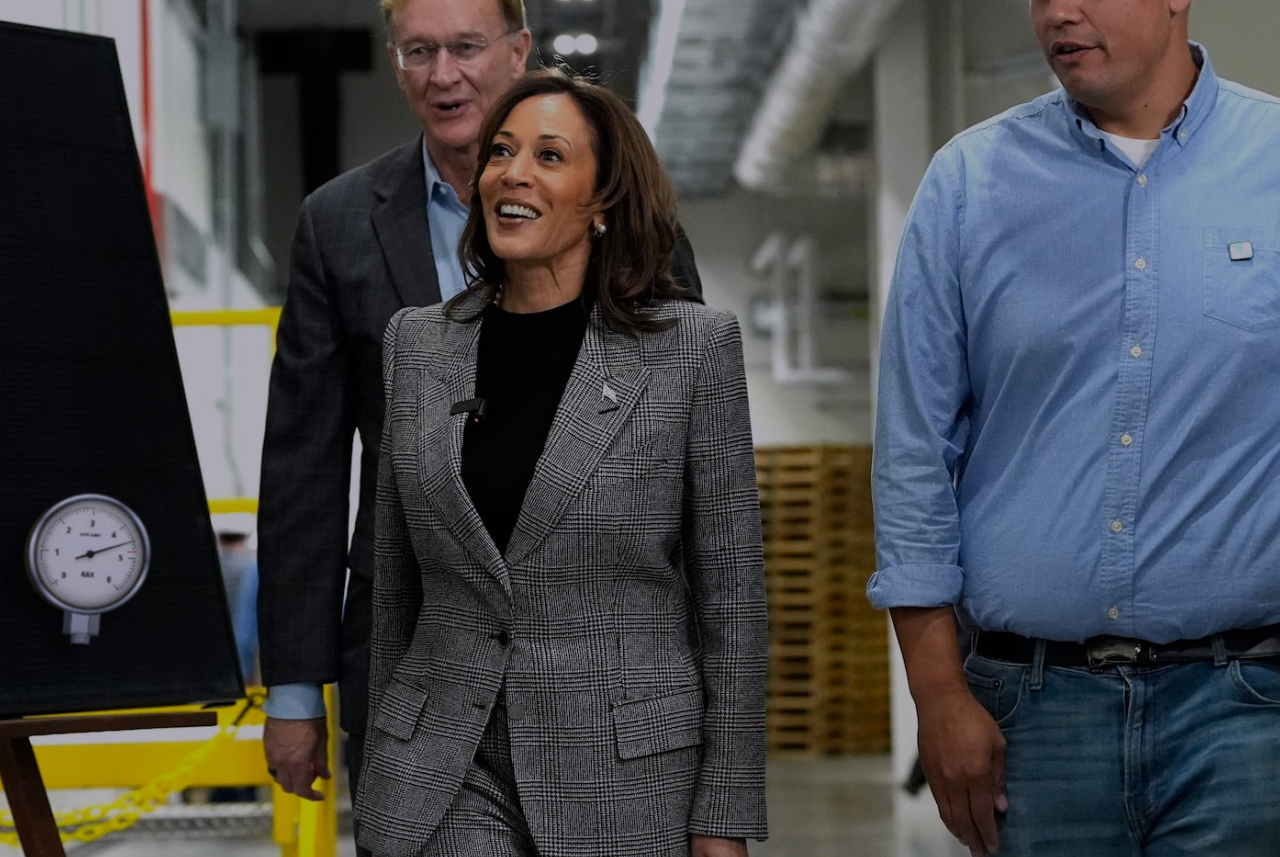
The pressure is 4.5bar
